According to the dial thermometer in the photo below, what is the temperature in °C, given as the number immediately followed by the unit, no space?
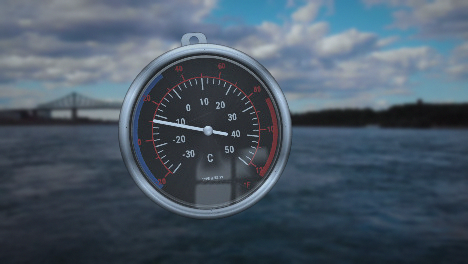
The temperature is -12°C
